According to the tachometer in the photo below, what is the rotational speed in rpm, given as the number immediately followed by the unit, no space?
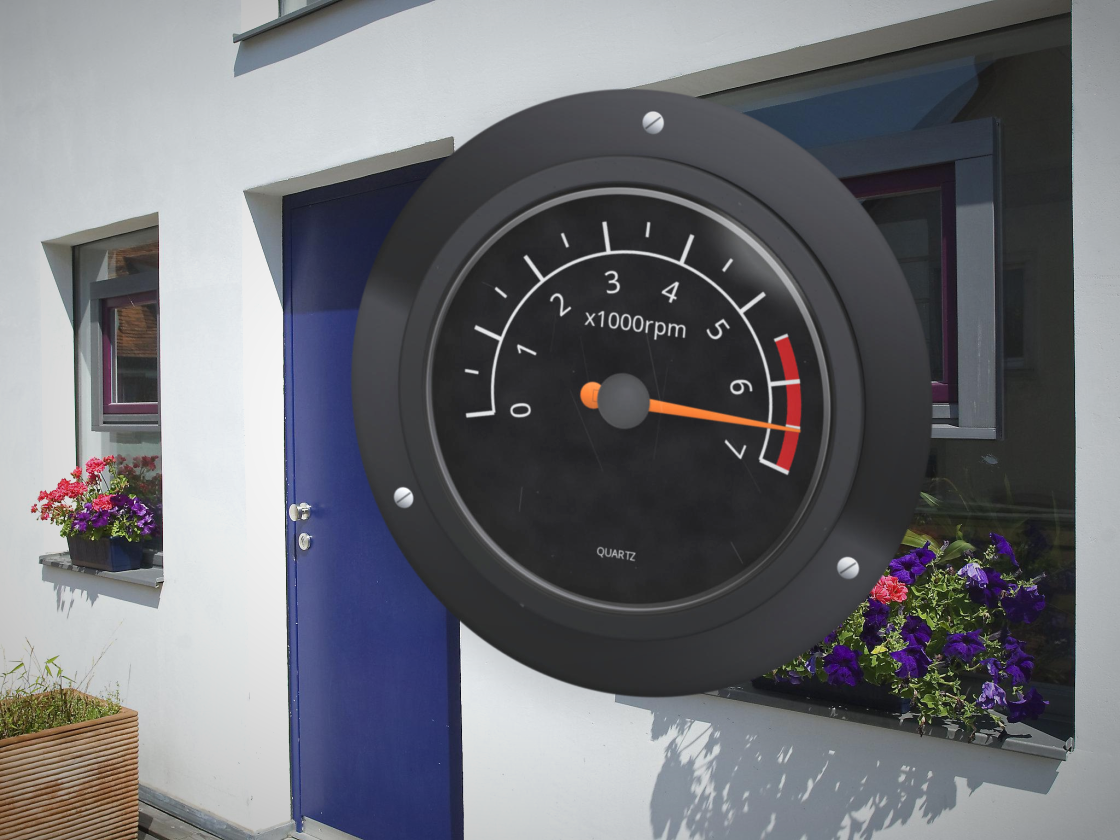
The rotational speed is 6500rpm
